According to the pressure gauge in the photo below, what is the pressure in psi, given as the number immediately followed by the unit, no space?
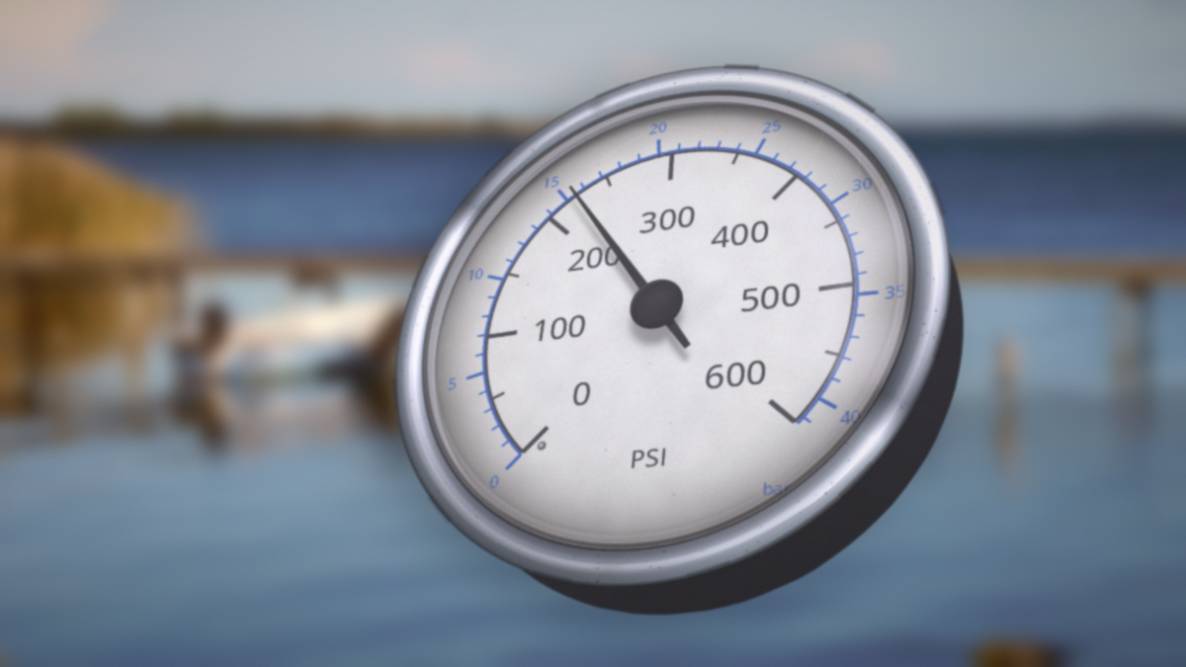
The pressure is 225psi
